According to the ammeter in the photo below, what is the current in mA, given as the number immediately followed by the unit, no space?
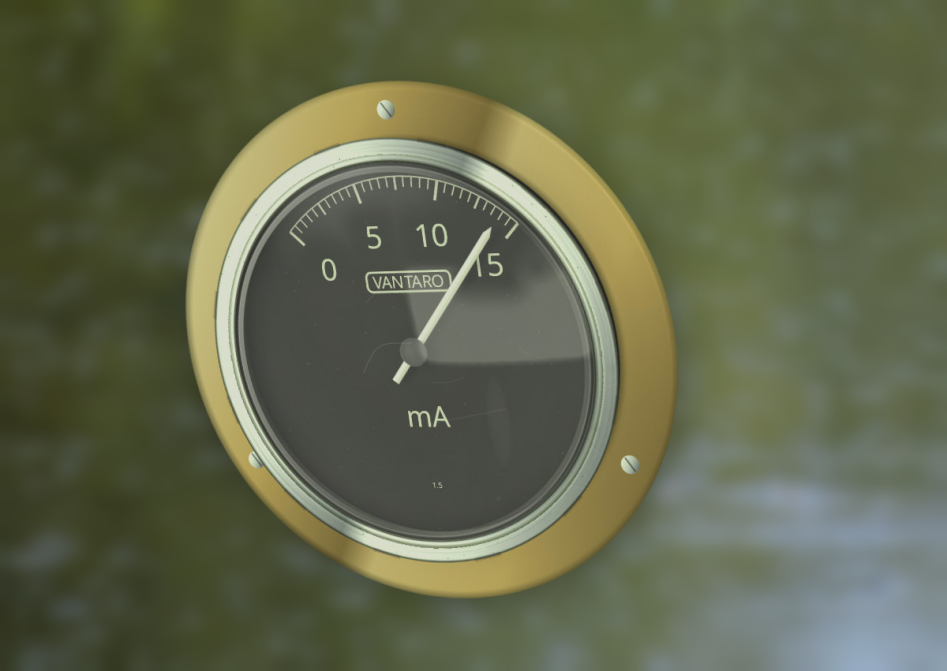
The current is 14mA
